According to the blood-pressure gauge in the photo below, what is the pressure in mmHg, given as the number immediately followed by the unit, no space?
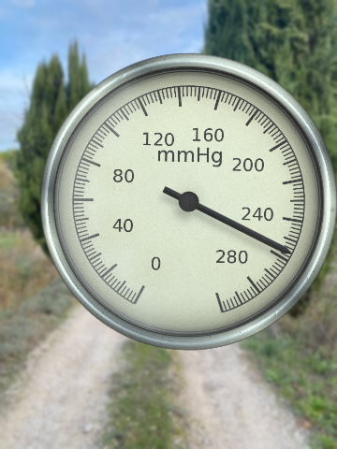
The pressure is 256mmHg
